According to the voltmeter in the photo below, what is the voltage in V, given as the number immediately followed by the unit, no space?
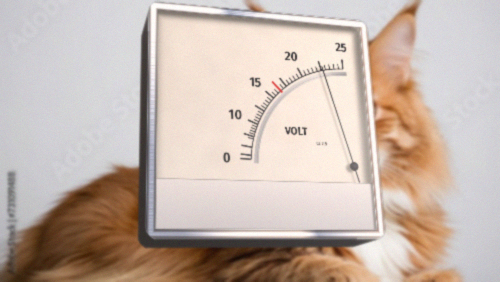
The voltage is 22.5V
